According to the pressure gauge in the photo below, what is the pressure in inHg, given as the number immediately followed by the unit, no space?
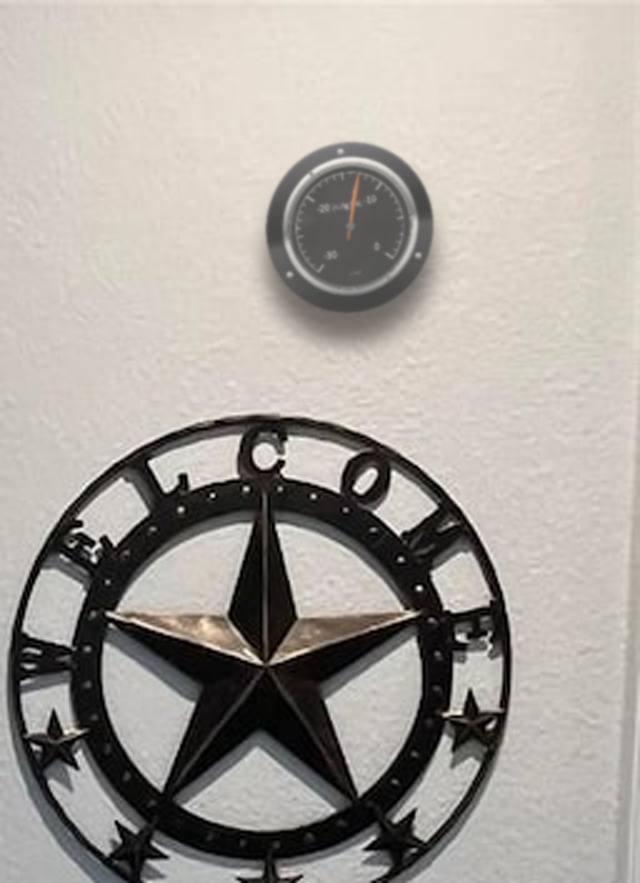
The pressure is -13inHg
